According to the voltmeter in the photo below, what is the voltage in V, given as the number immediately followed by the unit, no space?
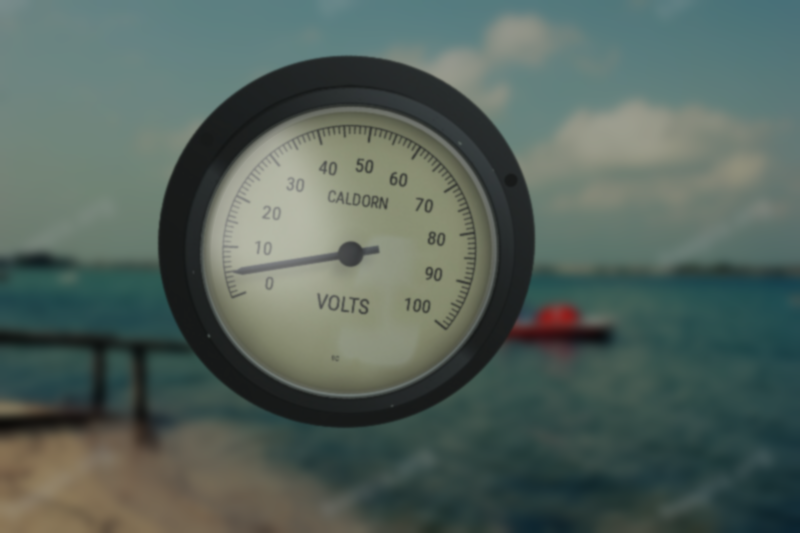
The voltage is 5V
